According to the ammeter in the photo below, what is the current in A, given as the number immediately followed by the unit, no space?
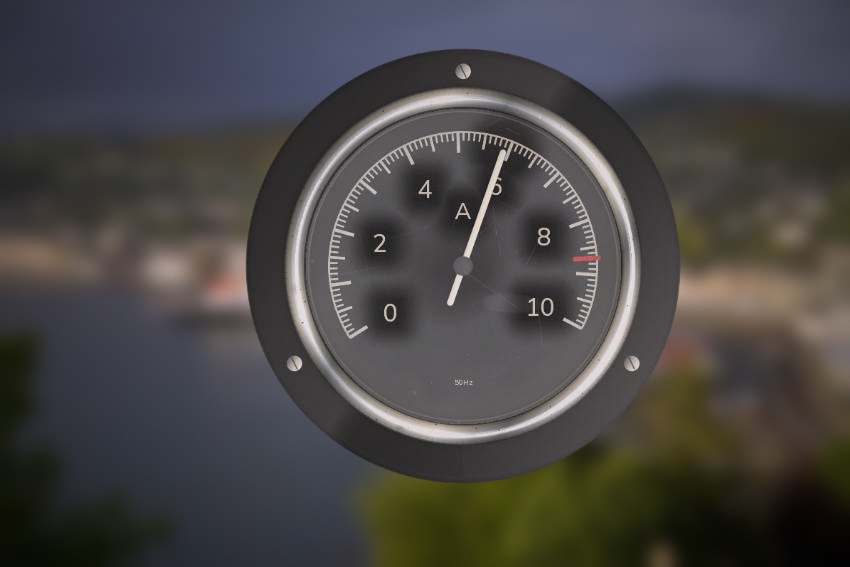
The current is 5.9A
